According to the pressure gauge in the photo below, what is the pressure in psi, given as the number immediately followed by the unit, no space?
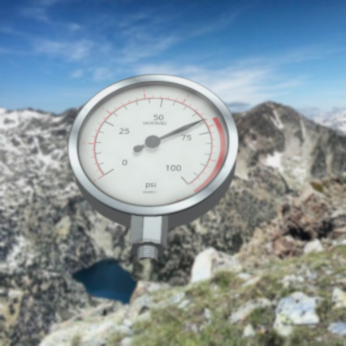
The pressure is 70psi
